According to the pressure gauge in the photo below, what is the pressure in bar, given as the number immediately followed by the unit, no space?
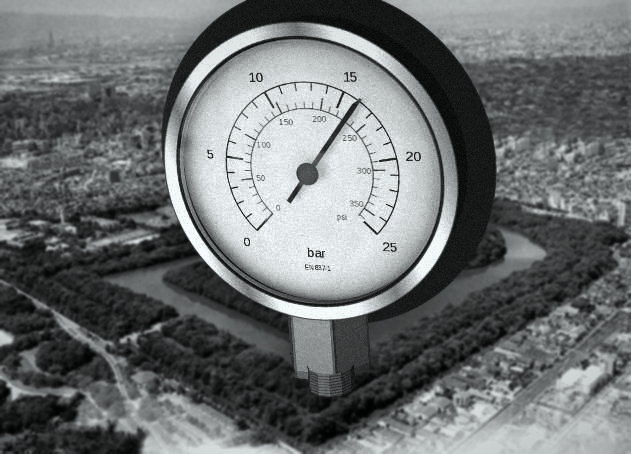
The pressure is 16bar
